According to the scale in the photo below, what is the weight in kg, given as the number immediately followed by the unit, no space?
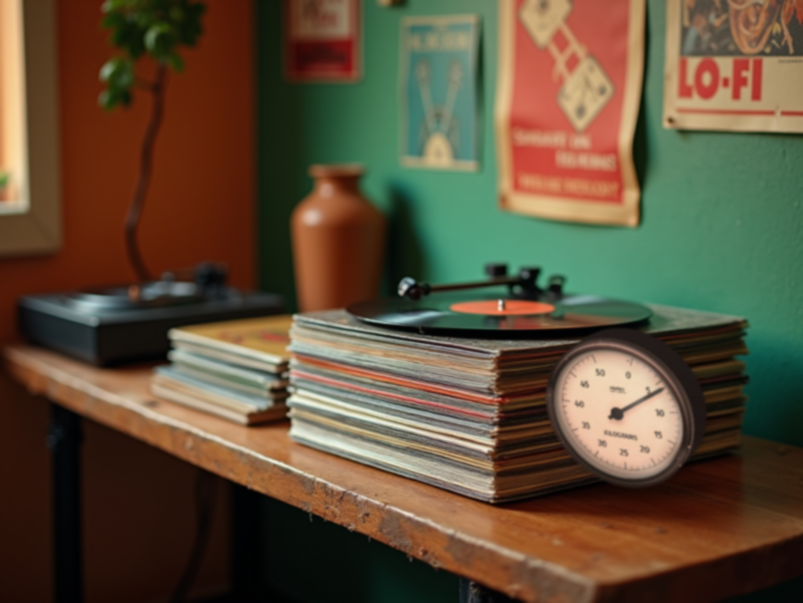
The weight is 6kg
